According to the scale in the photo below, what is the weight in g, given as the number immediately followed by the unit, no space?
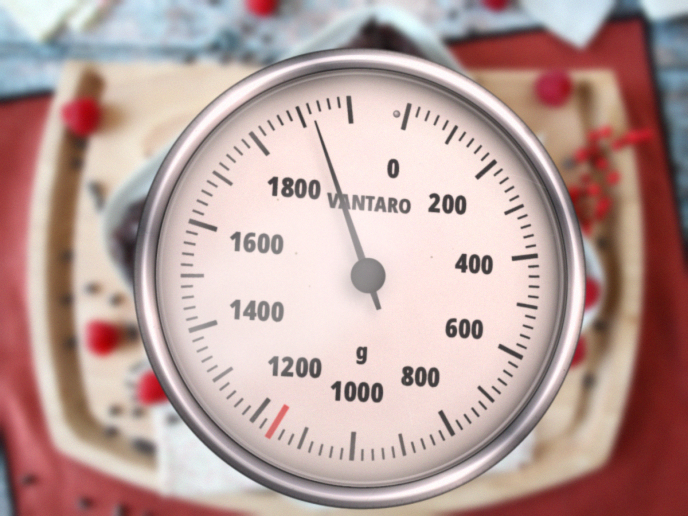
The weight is 1920g
